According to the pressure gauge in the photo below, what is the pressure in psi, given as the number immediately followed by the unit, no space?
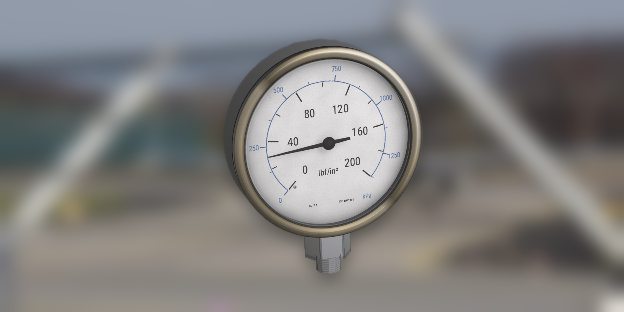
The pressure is 30psi
